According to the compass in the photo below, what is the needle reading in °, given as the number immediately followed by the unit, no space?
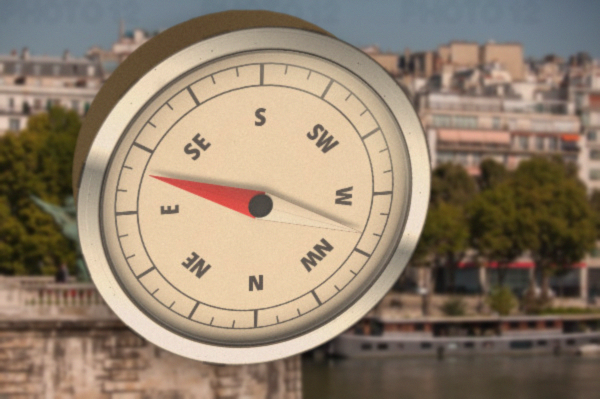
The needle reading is 110°
